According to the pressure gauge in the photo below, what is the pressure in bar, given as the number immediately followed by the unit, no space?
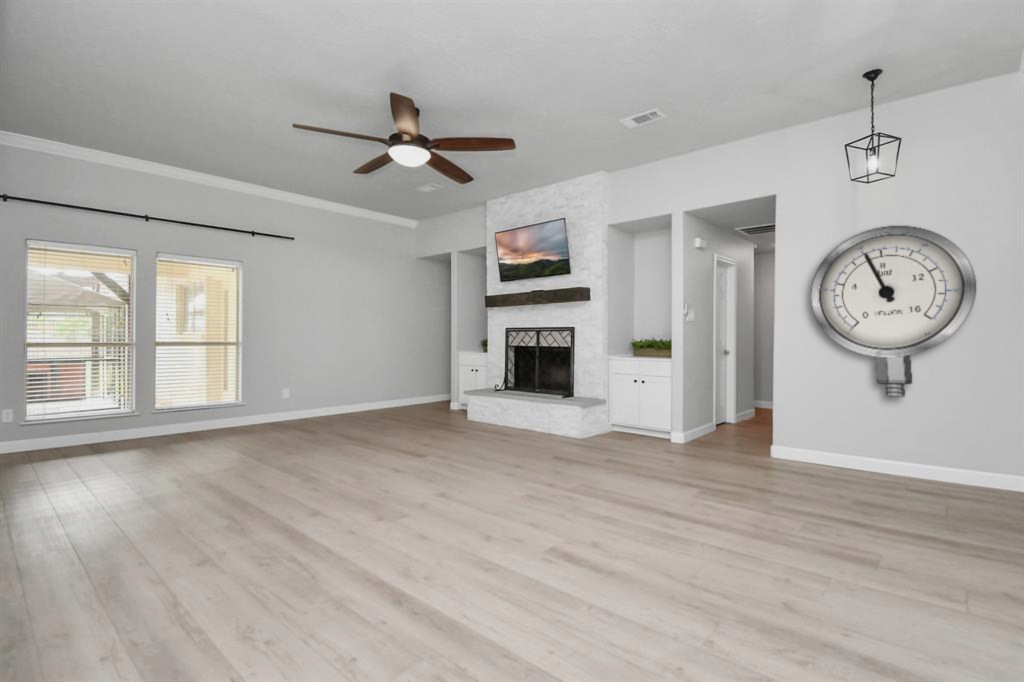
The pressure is 7bar
